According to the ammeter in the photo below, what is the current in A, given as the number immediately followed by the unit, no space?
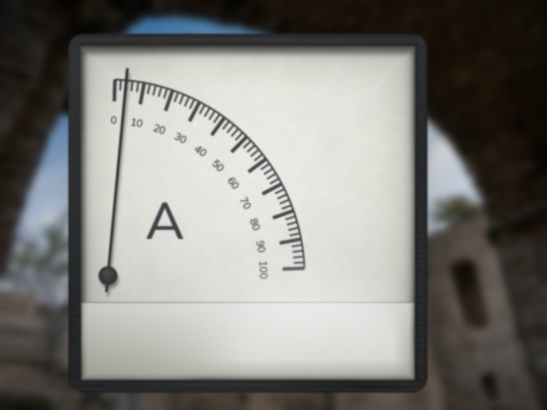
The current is 4A
